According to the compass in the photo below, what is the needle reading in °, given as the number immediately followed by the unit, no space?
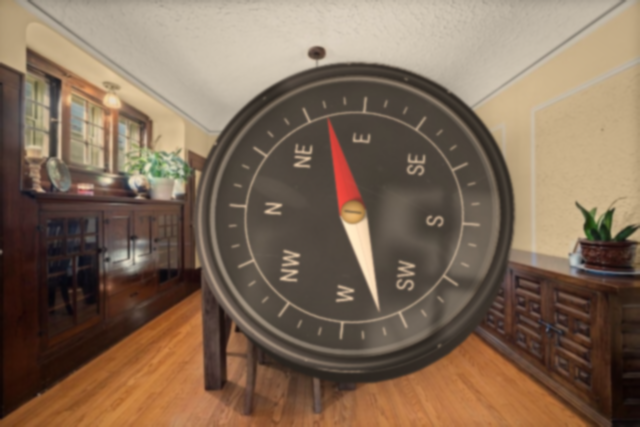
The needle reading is 70°
